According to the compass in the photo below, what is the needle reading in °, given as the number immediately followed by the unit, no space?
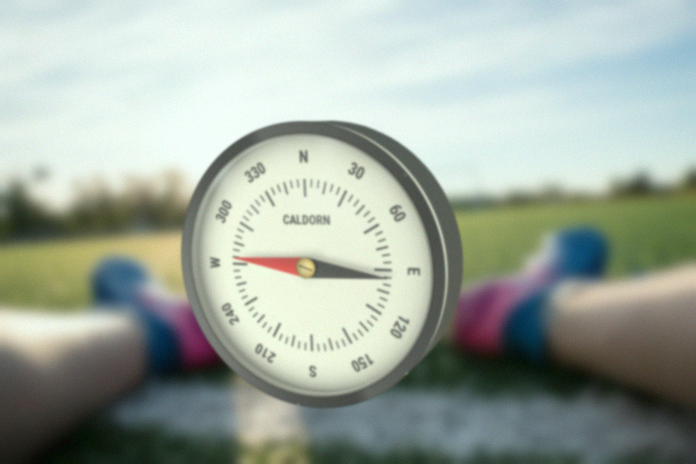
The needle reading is 275°
